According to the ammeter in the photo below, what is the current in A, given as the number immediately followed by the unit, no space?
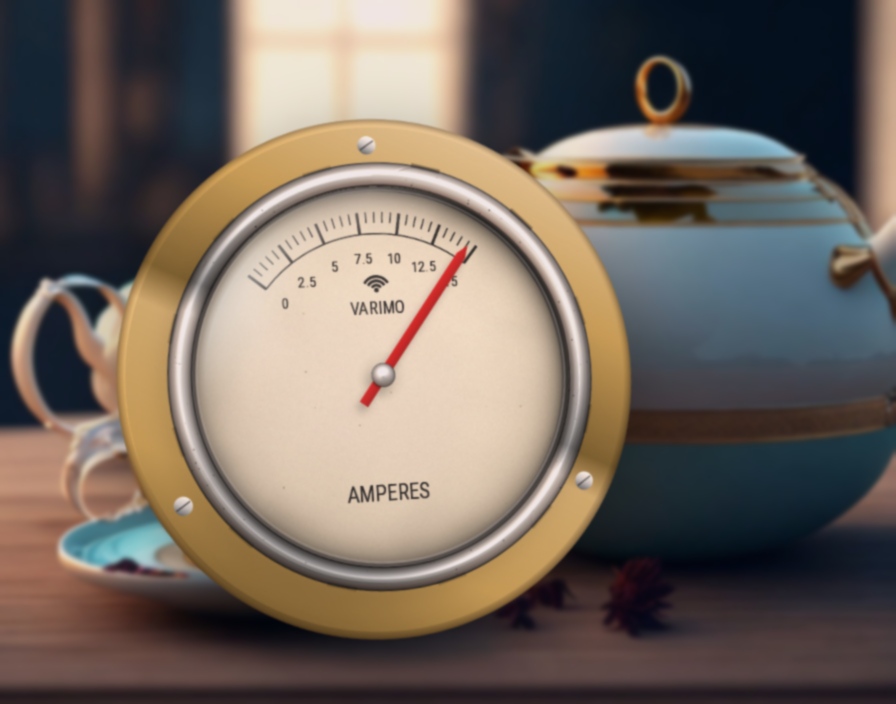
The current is 14.5A
